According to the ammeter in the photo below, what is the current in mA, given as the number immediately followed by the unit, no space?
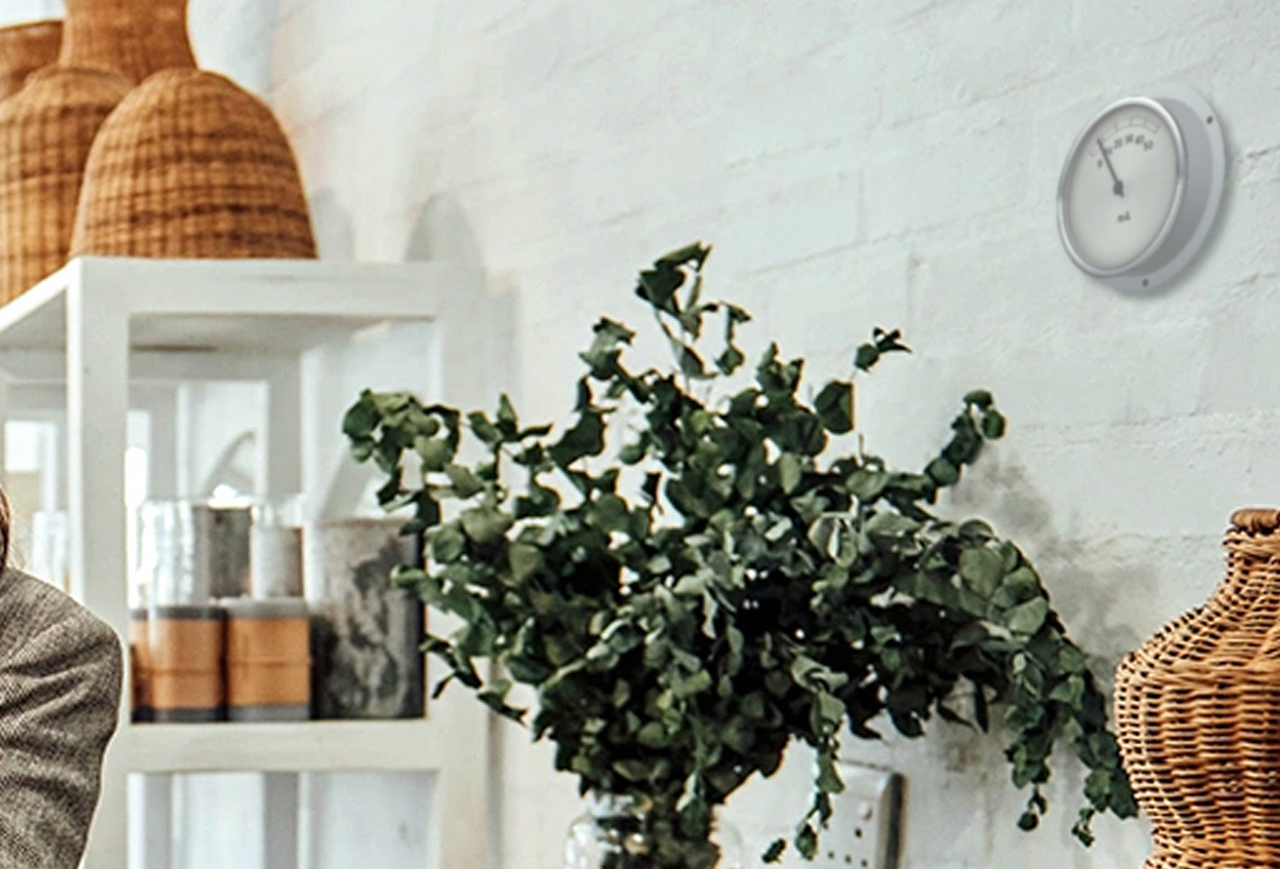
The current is 10mA
